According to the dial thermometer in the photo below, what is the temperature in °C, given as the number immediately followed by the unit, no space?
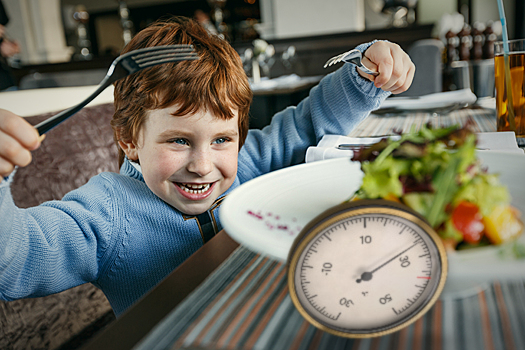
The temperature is 25°C
